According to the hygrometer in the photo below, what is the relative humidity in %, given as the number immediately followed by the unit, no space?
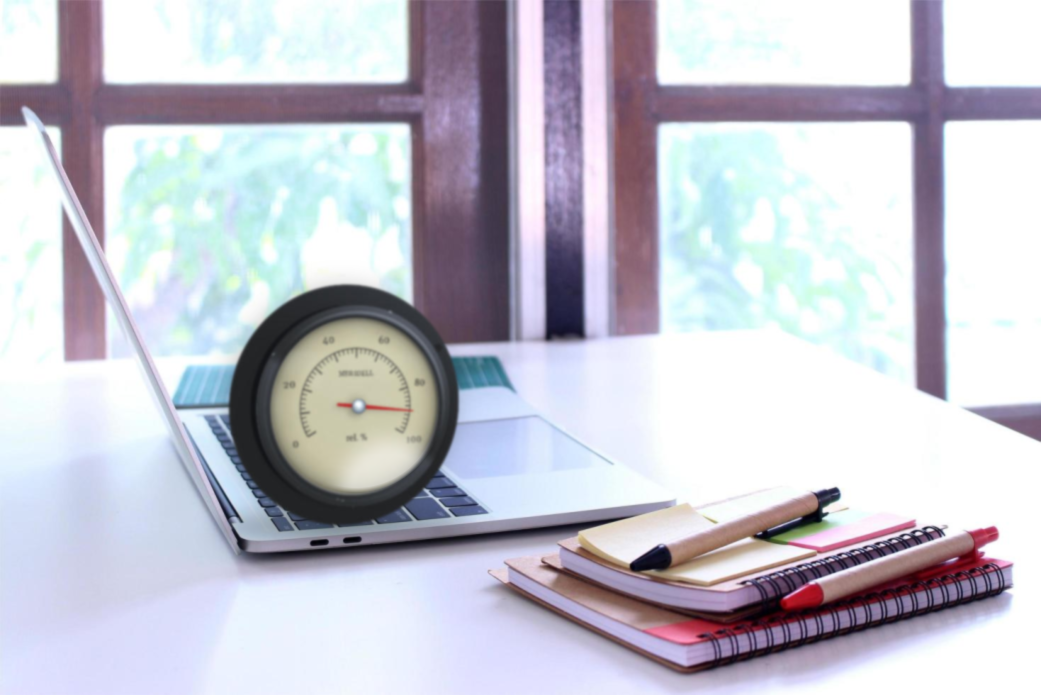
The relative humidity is 90%
